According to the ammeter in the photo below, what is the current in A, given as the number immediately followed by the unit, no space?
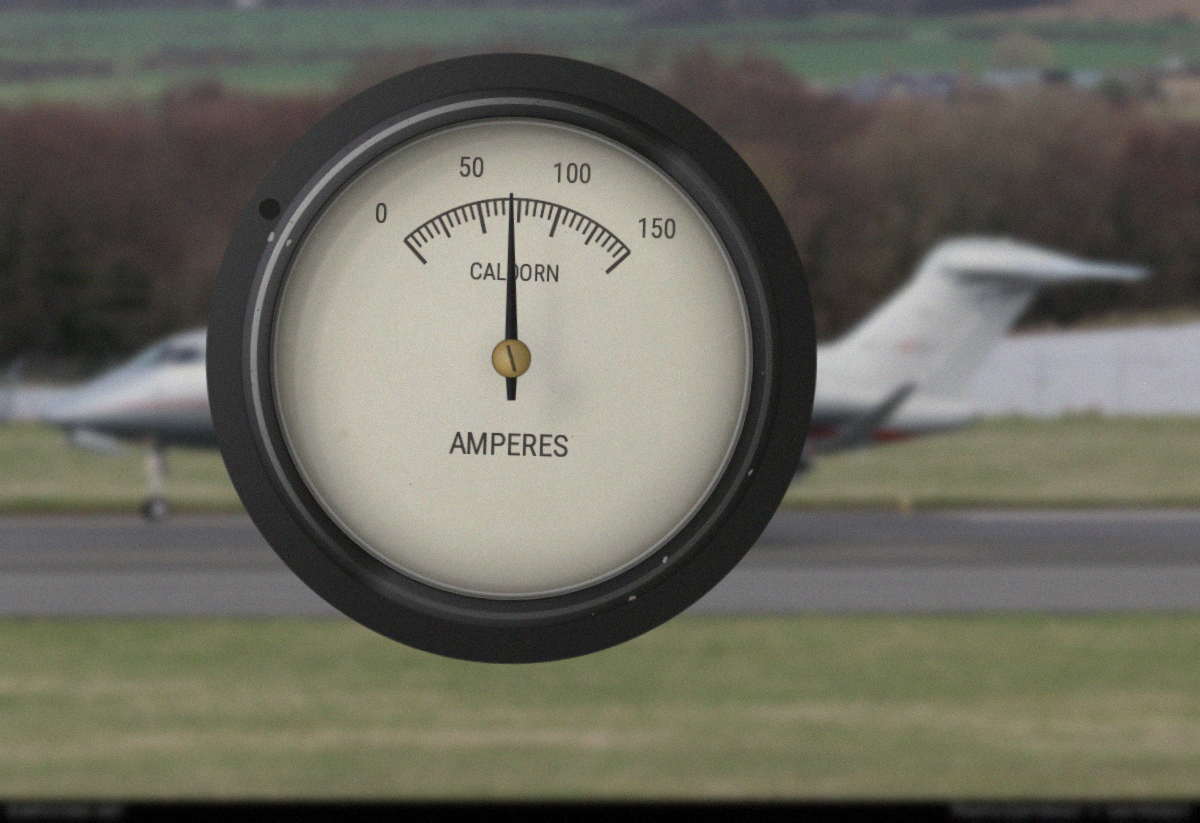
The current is 70A
